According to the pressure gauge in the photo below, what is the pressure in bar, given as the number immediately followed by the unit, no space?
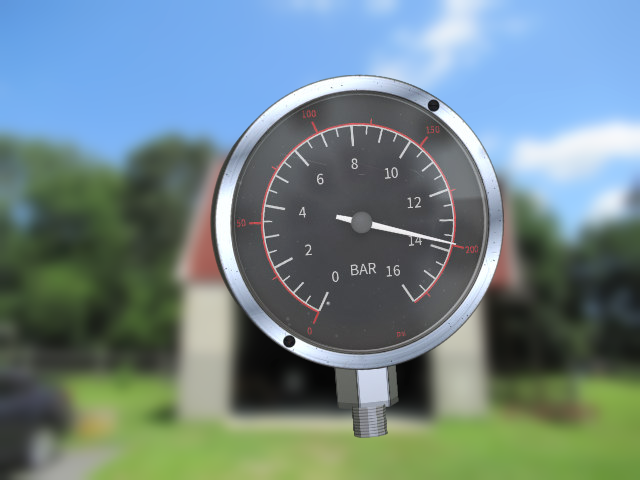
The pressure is 13.75bar
